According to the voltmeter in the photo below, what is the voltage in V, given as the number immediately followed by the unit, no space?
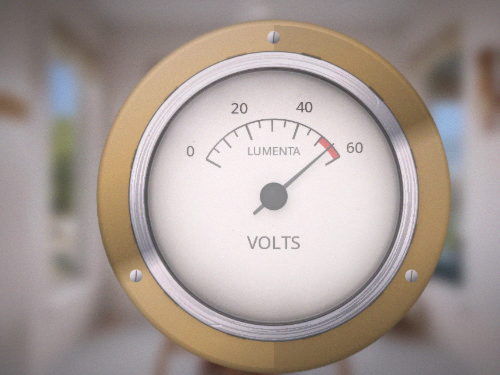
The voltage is 55V
